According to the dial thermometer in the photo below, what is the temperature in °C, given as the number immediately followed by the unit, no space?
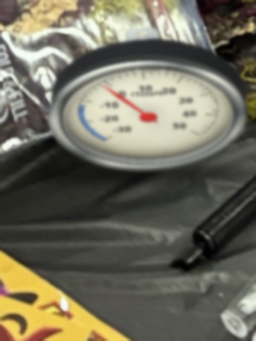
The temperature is 0°C
